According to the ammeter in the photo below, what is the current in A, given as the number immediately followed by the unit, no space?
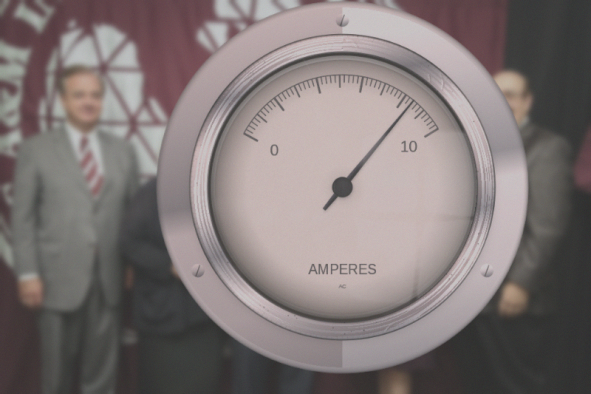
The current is 8.4A
